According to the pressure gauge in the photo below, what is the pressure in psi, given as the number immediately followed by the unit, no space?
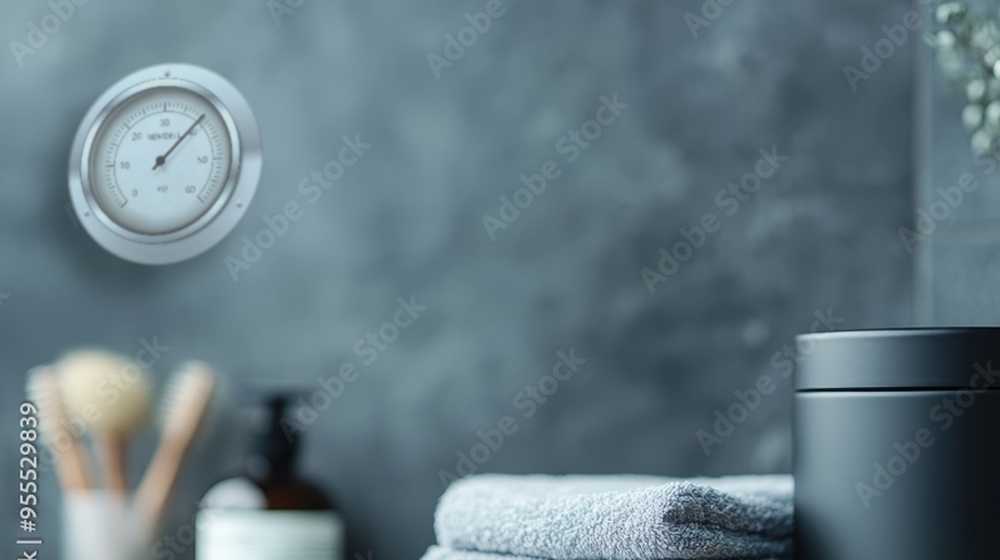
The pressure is 40psi
